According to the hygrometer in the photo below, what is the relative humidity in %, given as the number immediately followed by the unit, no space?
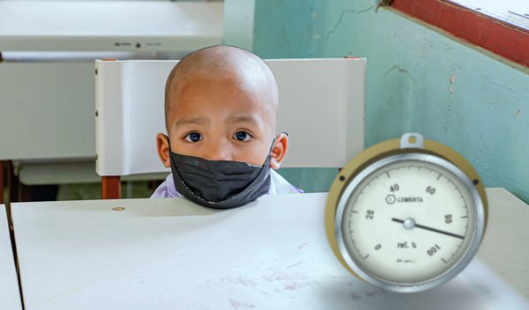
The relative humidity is 88%
